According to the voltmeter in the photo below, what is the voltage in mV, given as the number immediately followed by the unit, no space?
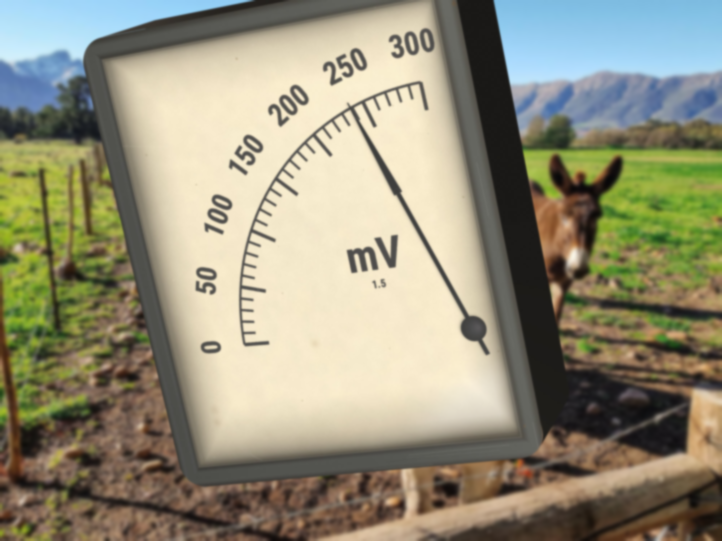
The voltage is 240mV
